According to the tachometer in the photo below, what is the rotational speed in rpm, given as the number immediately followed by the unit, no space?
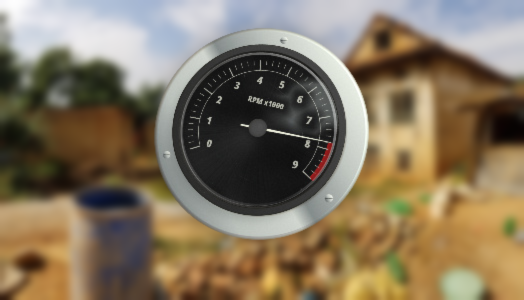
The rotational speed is 7800rpm
